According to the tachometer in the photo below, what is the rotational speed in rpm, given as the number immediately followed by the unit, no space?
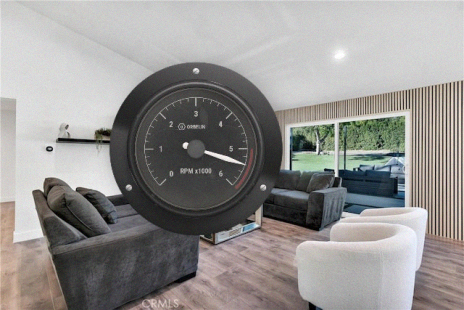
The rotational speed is 5400rpm
